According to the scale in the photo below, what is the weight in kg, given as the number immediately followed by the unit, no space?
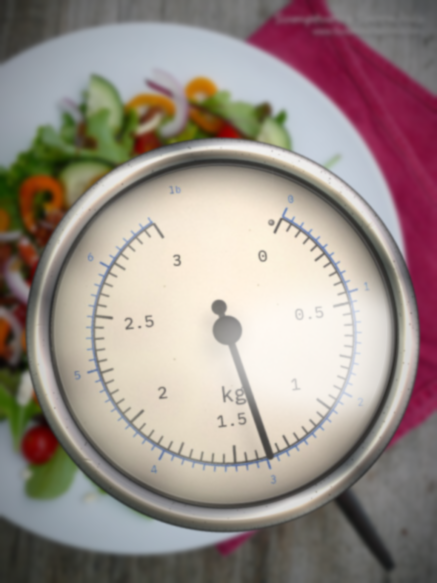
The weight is 1.35kg
